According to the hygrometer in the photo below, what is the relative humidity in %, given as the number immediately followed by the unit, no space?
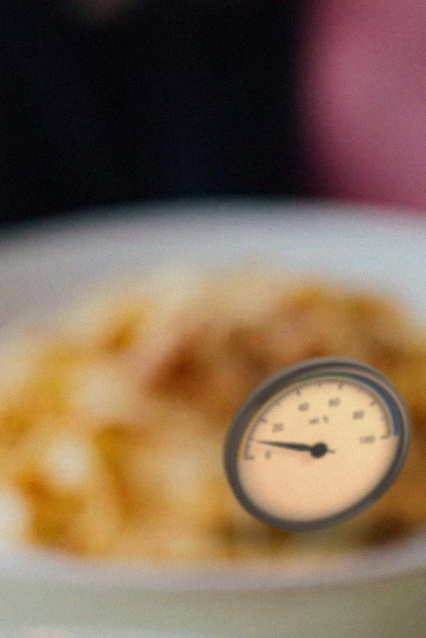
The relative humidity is 10%
